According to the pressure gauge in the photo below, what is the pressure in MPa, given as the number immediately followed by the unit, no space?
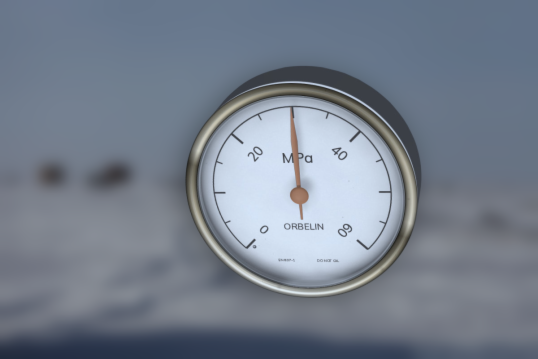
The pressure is 30MPa
